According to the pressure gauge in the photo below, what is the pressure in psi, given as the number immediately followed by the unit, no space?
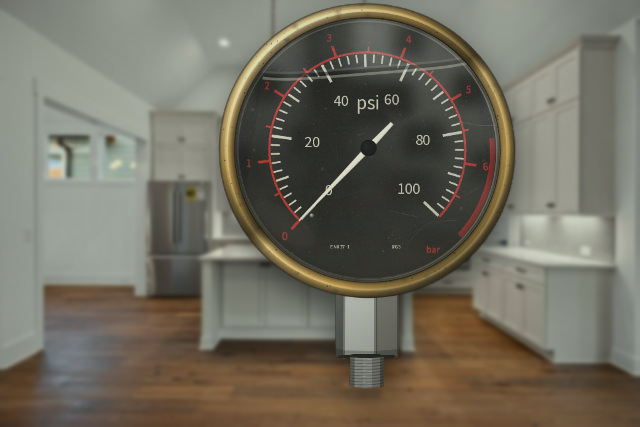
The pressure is 0psi
